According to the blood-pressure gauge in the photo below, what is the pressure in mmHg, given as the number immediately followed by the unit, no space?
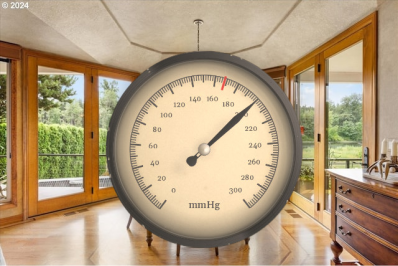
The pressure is 200mmHg
